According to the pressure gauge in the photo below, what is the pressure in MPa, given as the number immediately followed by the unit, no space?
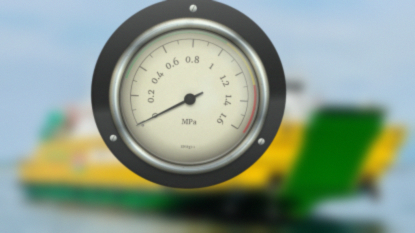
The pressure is 0MPa
